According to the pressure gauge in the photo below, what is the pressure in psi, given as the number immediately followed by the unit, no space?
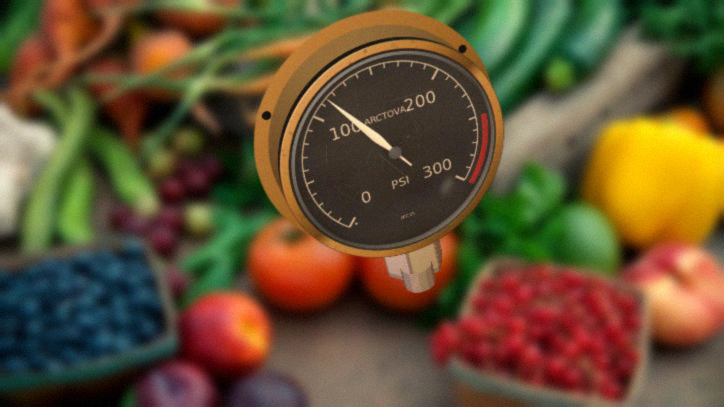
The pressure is 115psi
